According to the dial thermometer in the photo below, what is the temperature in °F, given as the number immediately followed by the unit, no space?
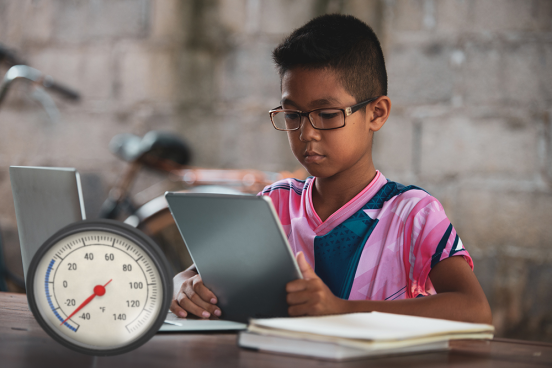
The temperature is -30°F
